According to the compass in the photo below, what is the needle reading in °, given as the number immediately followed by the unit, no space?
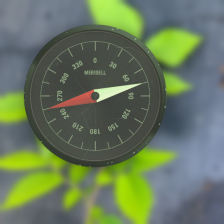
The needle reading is 255°
